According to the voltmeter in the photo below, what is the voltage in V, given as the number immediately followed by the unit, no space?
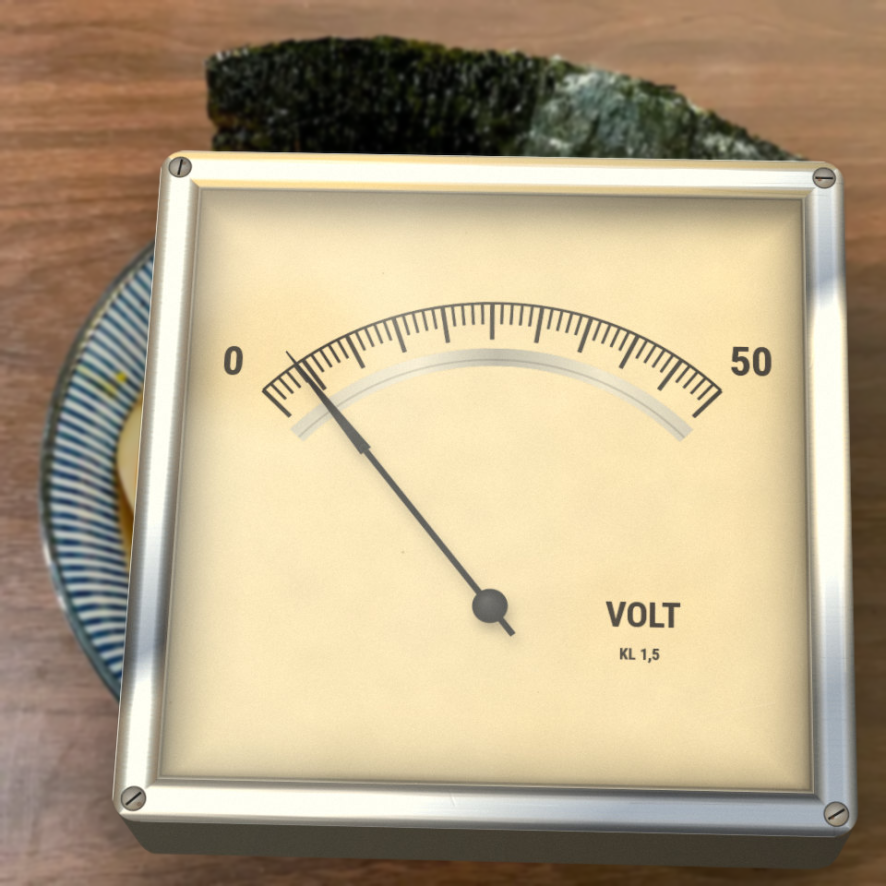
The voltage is 4V
